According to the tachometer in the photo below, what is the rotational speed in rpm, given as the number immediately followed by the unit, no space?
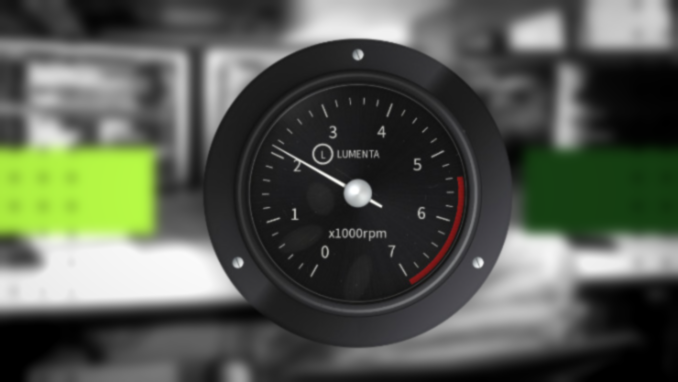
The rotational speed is 2100rpm
